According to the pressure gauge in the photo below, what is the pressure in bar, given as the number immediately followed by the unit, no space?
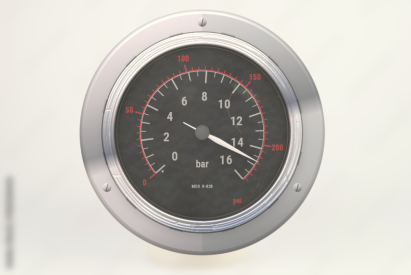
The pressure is 14.75bar
